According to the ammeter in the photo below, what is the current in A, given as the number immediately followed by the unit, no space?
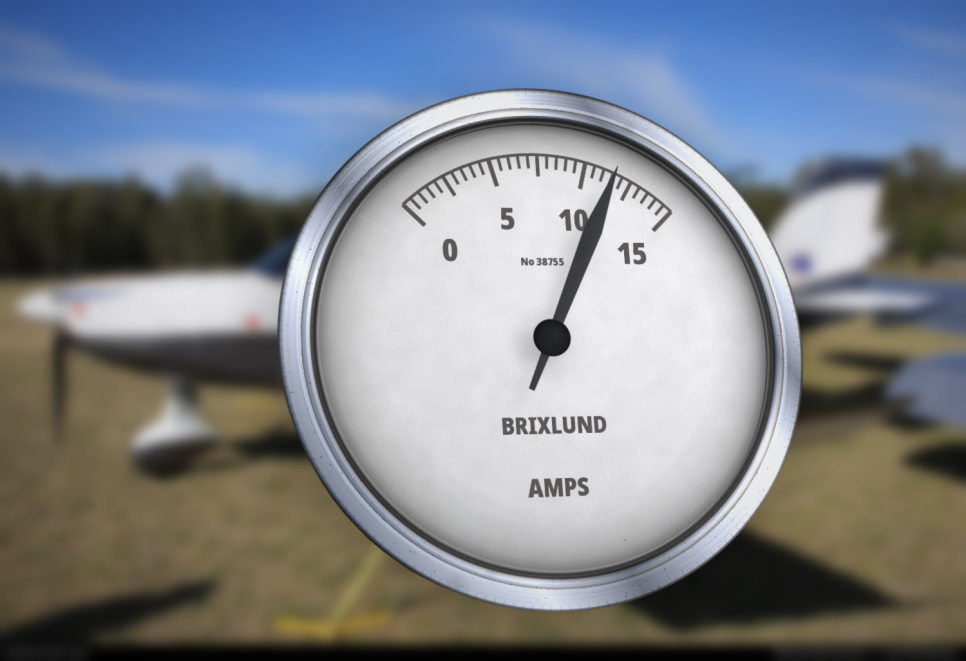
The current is 11.5A
